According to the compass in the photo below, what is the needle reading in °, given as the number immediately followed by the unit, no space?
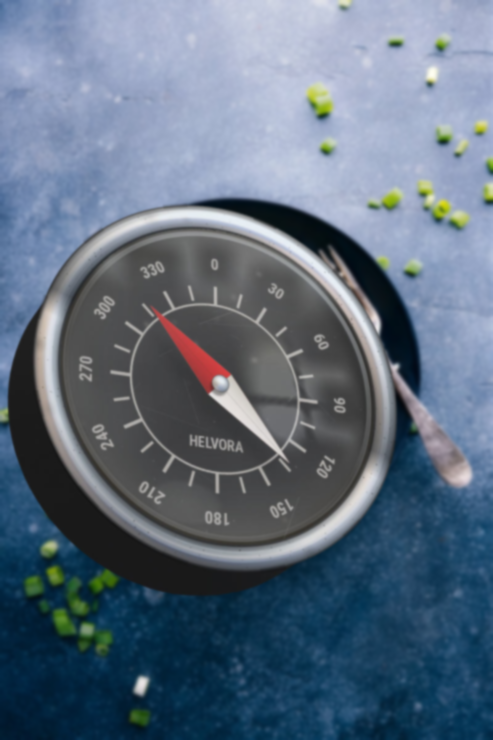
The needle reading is 315°
